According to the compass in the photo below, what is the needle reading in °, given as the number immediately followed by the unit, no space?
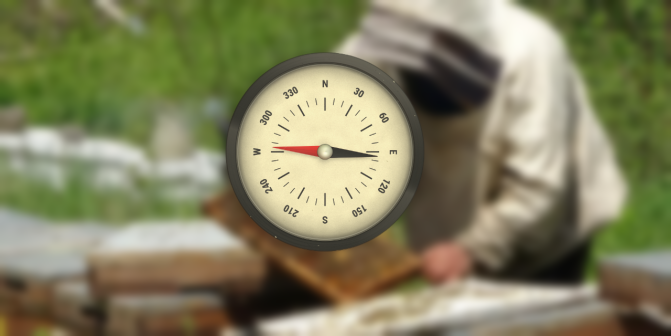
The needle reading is 275°
